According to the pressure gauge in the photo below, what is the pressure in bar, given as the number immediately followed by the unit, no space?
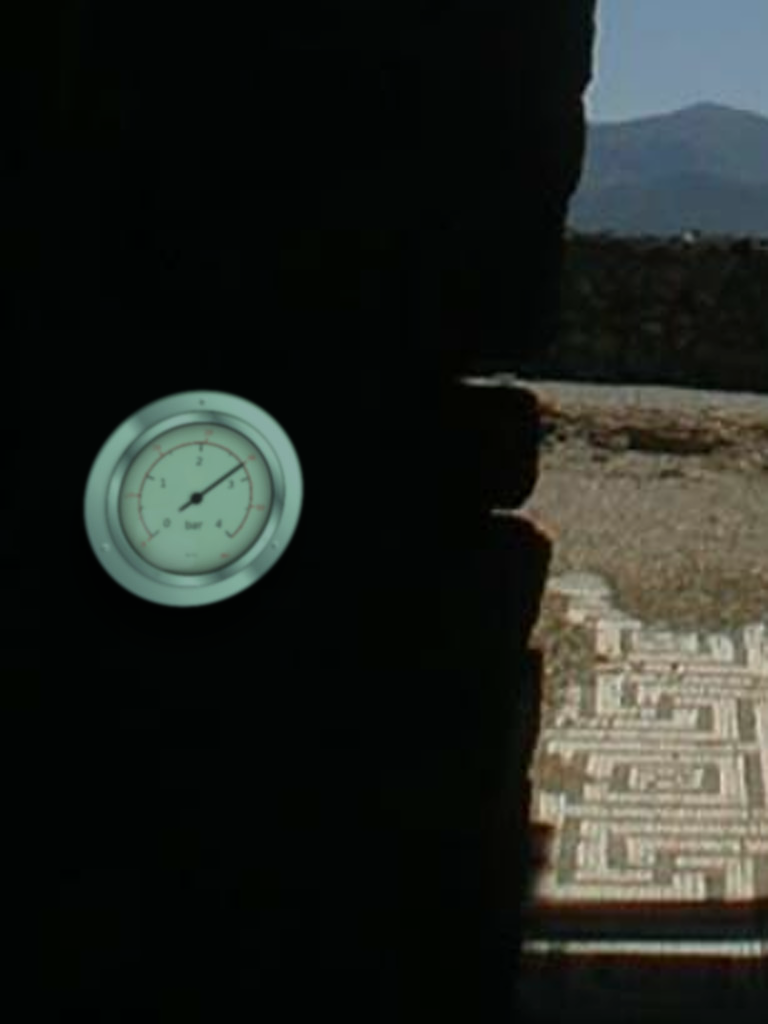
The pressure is 2.75bar
